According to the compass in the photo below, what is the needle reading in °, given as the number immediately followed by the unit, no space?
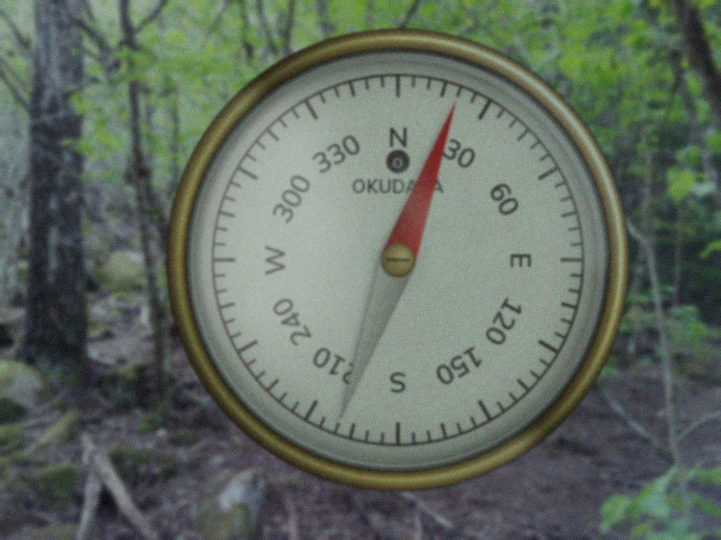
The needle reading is 20°
